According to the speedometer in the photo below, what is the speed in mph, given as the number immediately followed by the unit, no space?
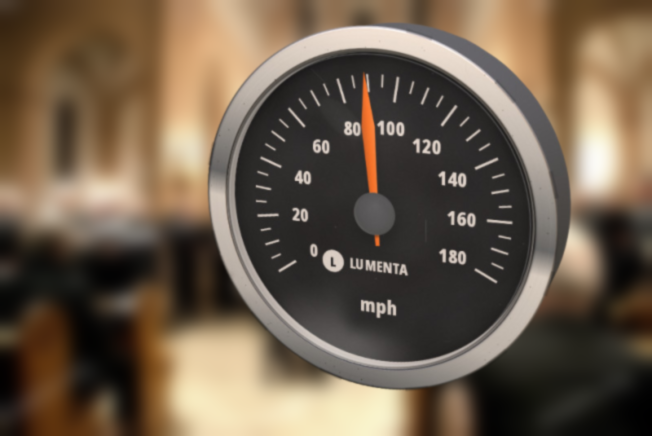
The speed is 90mph
